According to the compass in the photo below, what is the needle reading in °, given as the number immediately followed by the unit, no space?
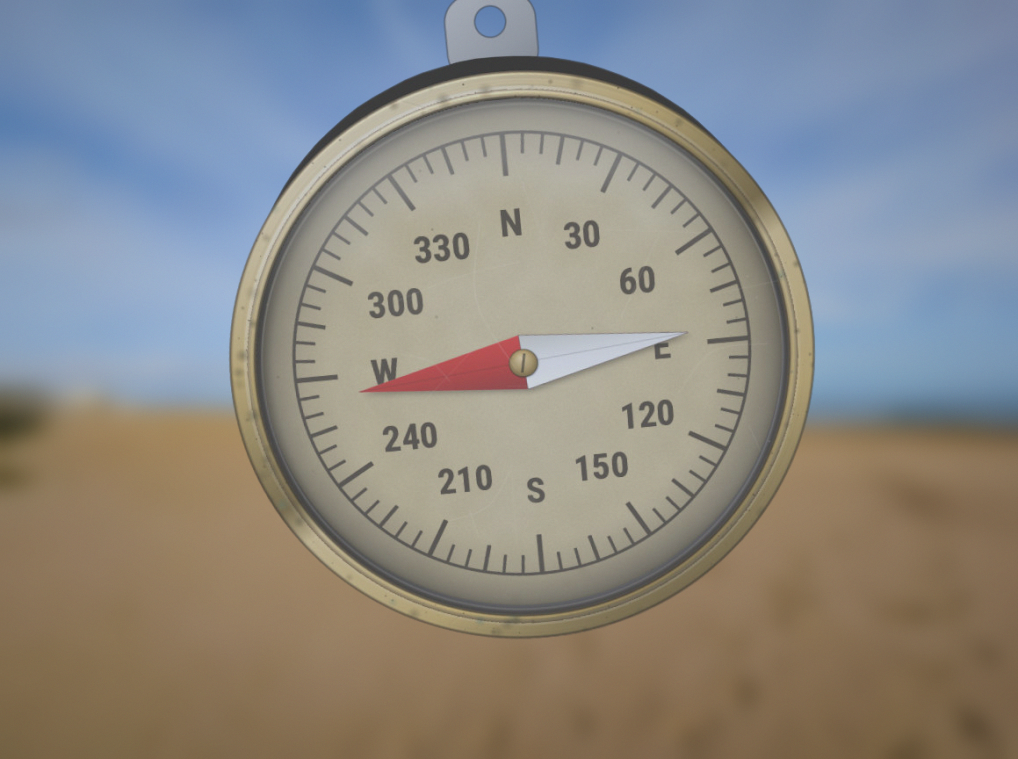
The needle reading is 265°
